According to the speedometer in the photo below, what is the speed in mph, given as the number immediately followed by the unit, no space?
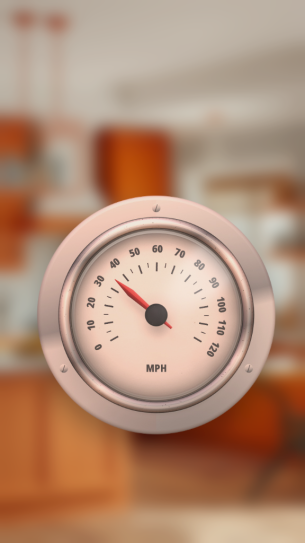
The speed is 35mph
